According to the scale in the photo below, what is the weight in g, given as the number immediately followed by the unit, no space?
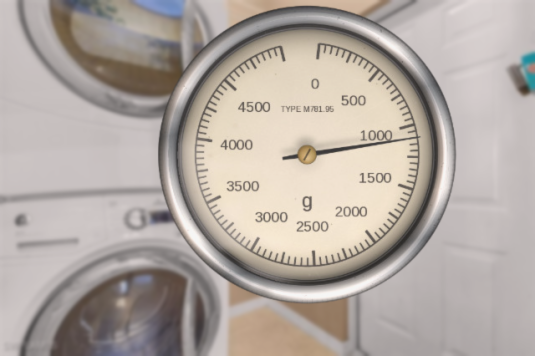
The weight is 1100g
